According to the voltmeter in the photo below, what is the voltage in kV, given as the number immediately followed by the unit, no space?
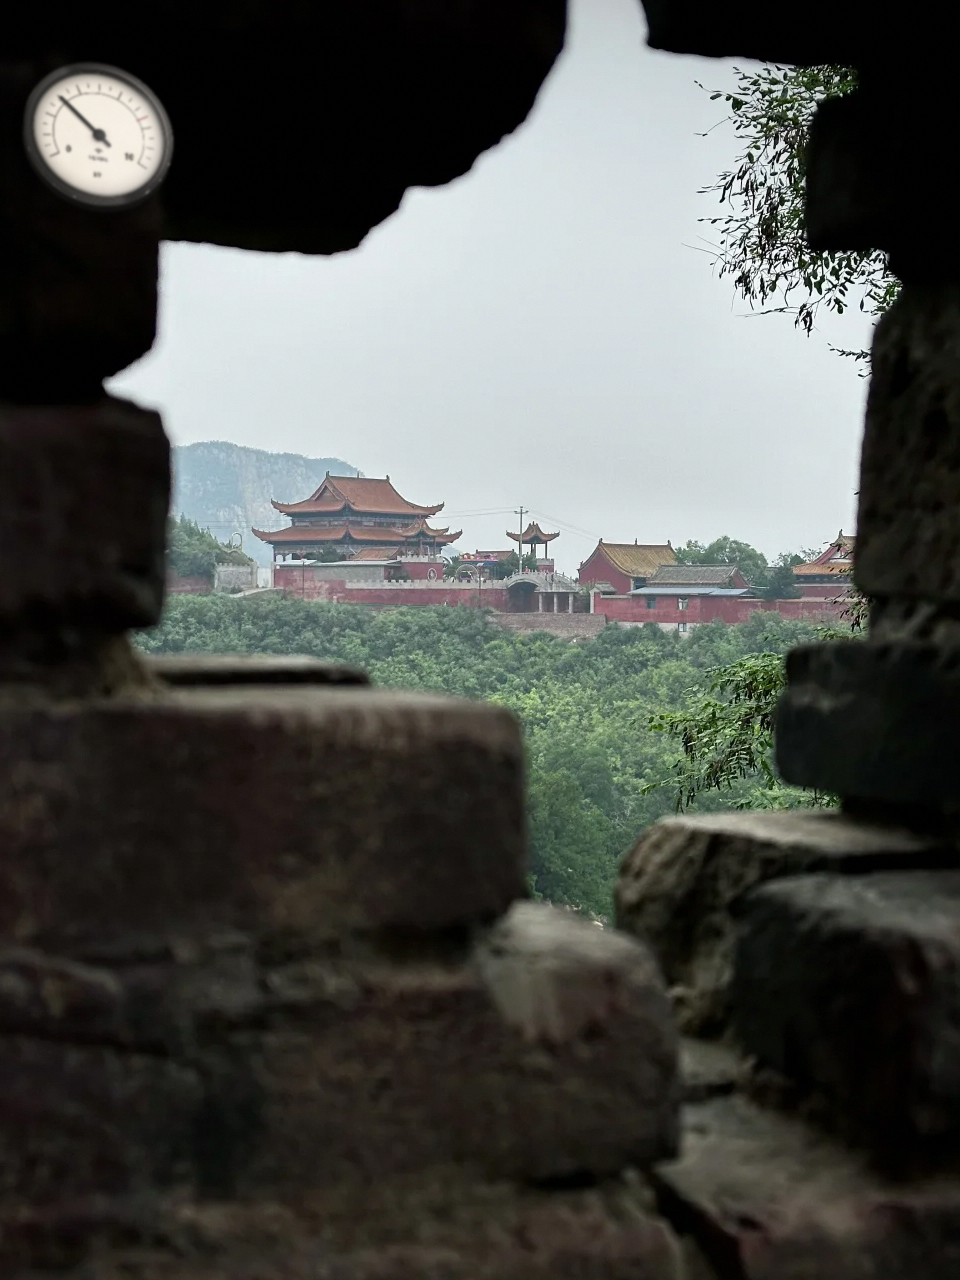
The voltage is 3kV
